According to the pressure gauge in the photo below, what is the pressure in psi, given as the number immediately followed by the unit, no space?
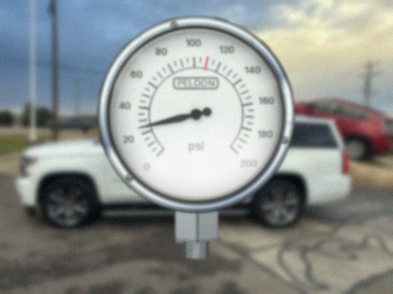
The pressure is 25psi
